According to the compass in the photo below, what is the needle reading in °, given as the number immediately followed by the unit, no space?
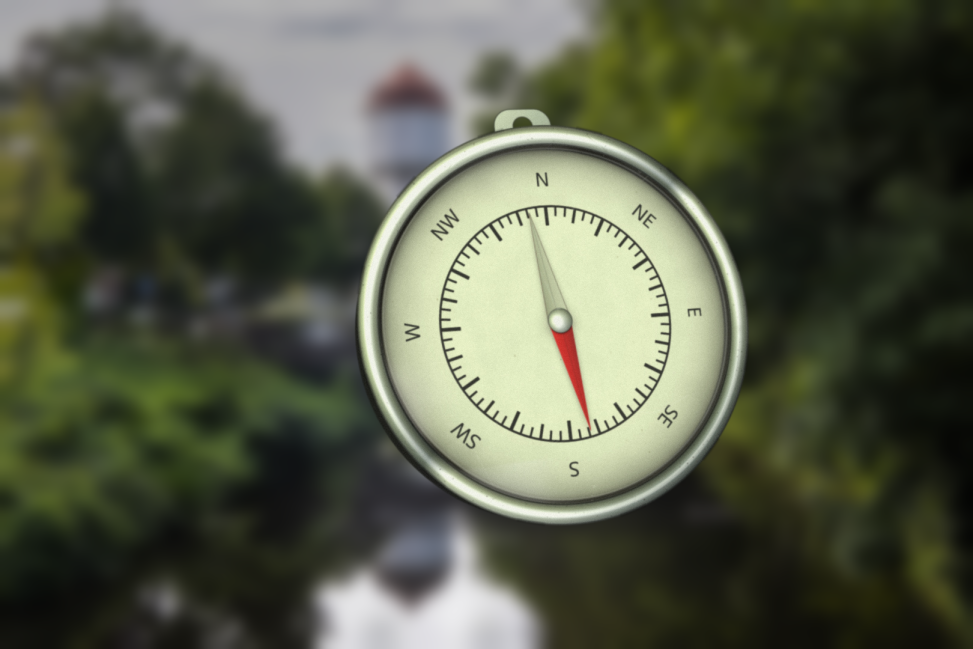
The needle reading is 170°
